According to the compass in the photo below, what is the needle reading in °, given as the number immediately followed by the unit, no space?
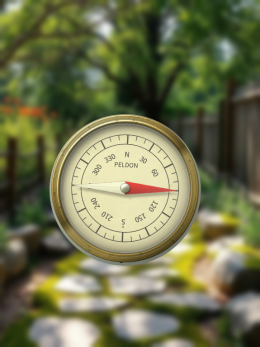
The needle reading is 90°
